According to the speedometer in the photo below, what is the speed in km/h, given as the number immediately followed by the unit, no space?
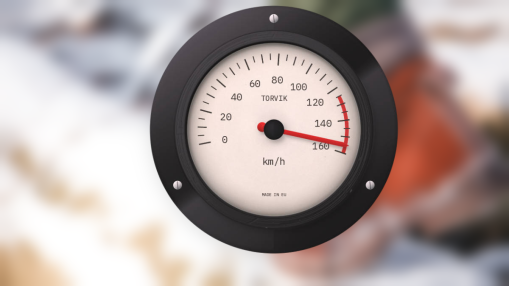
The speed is 155km/h
